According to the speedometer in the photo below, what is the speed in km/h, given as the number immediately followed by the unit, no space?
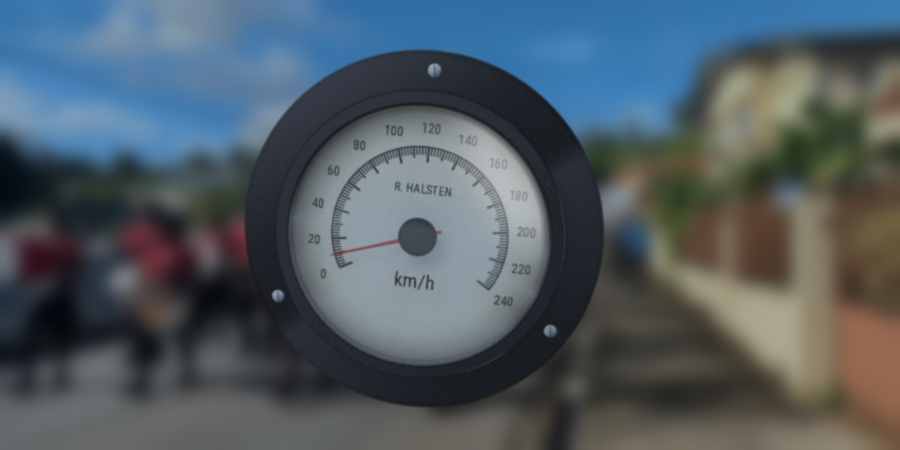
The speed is 10km/h
